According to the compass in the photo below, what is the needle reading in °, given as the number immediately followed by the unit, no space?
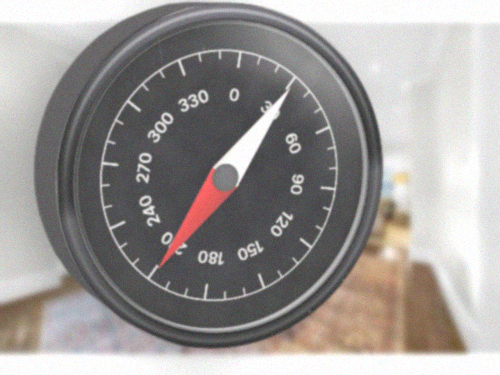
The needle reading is 210°
